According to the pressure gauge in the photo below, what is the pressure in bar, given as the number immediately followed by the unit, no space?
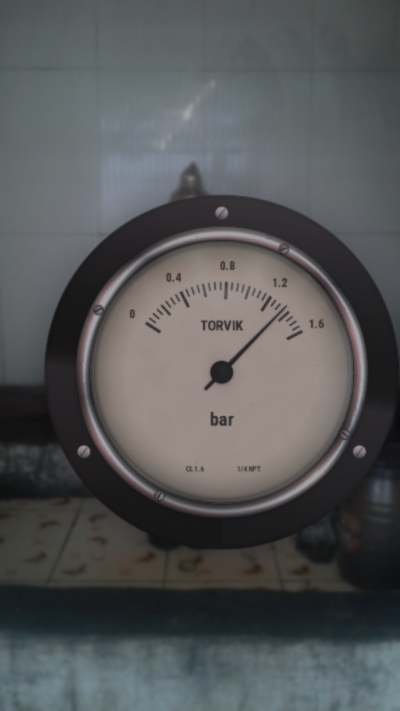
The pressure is 1.35bar
